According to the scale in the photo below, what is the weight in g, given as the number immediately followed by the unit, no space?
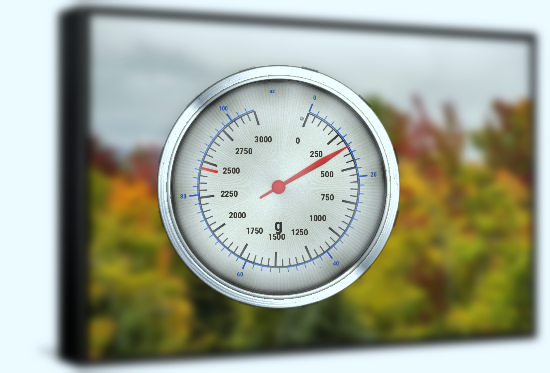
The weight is 350g
